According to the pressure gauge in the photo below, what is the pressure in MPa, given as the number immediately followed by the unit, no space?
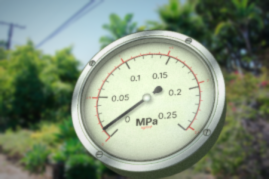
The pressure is 0.01MPa
